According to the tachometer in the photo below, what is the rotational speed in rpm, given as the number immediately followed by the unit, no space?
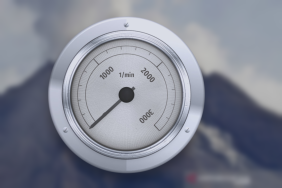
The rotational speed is 0rpm
